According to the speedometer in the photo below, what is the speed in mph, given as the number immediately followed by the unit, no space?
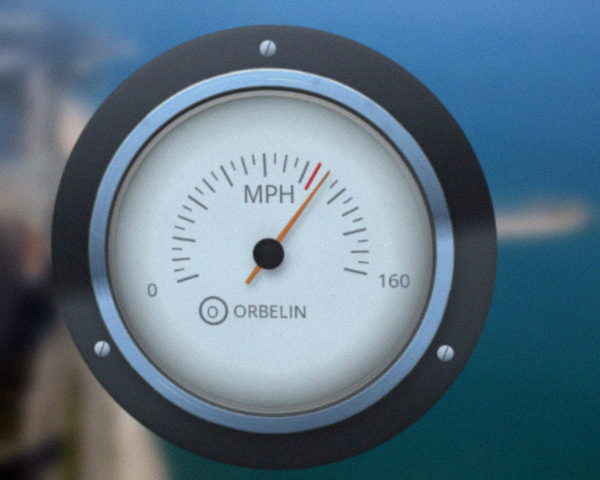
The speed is 110mph
